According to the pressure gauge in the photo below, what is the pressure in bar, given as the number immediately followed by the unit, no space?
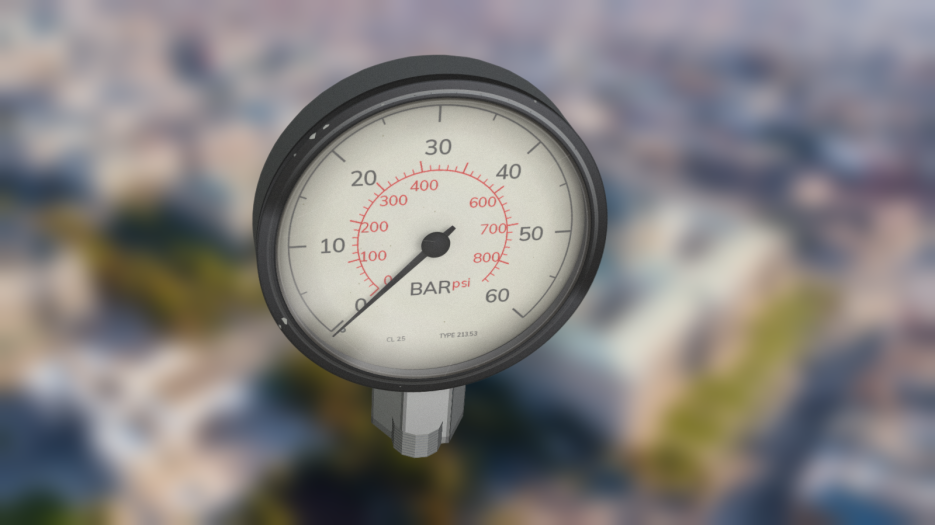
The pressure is 0bar
